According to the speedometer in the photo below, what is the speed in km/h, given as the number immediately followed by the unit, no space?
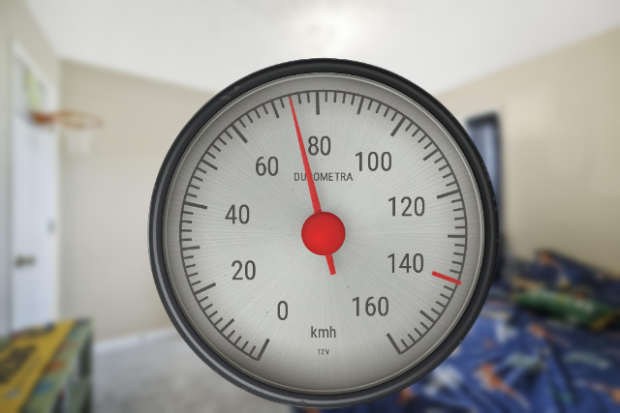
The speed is 74km/h
